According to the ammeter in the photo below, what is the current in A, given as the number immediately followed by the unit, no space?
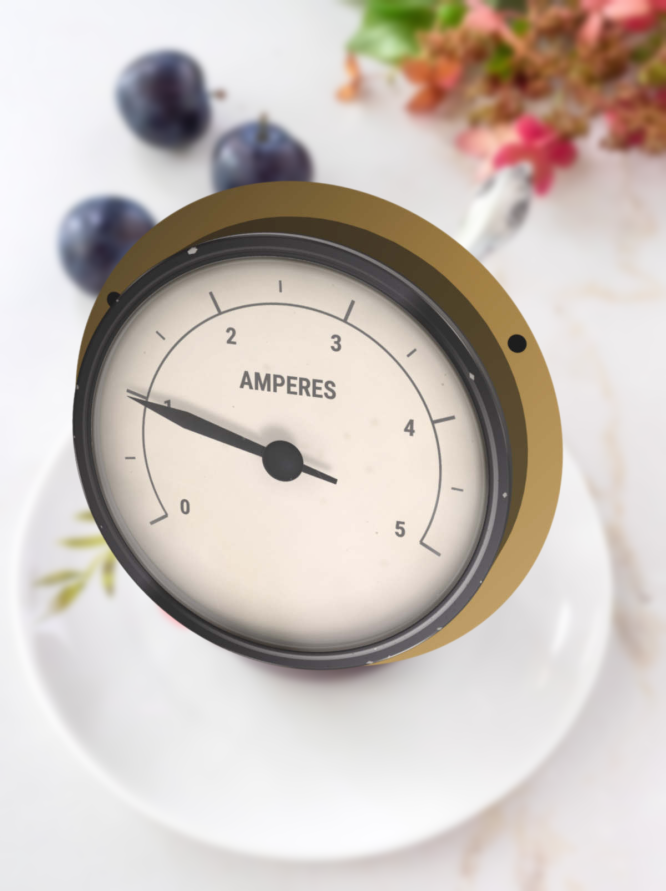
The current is 1A
